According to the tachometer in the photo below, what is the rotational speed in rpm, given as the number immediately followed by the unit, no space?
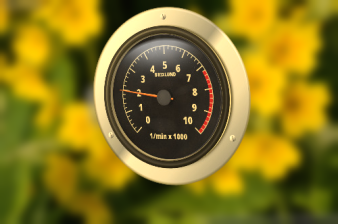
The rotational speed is 2000rpm
